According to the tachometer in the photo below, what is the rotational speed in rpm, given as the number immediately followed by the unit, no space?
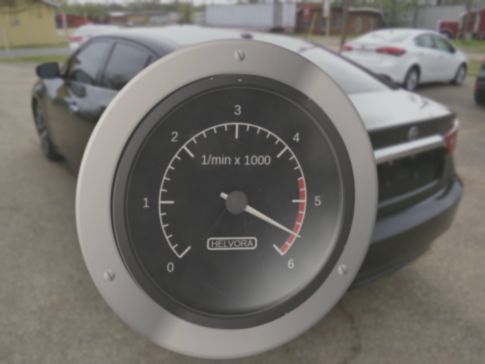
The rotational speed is 5600rpm
